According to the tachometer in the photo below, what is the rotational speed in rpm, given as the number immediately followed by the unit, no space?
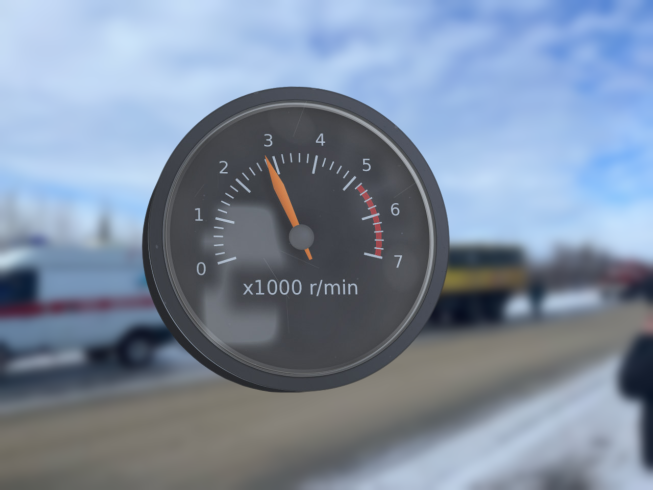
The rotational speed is 2800rpm
